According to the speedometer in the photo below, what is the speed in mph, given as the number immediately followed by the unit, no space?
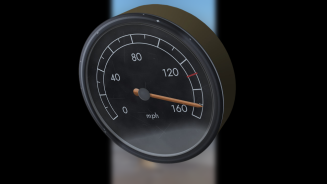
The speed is 150mph
